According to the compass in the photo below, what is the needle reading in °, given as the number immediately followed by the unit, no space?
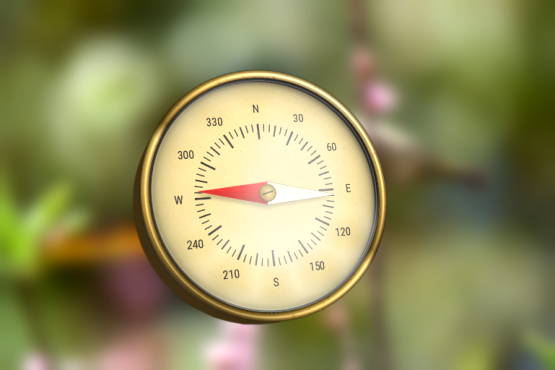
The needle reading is 275°
